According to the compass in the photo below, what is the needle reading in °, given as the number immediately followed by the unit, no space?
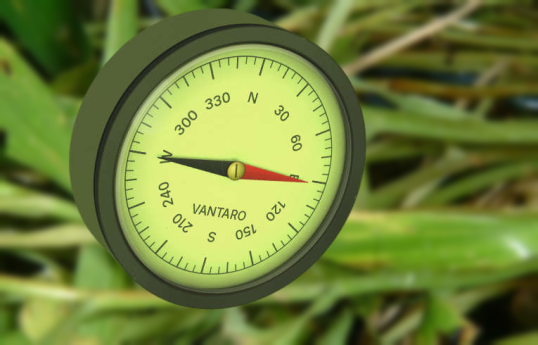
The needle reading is 90°
